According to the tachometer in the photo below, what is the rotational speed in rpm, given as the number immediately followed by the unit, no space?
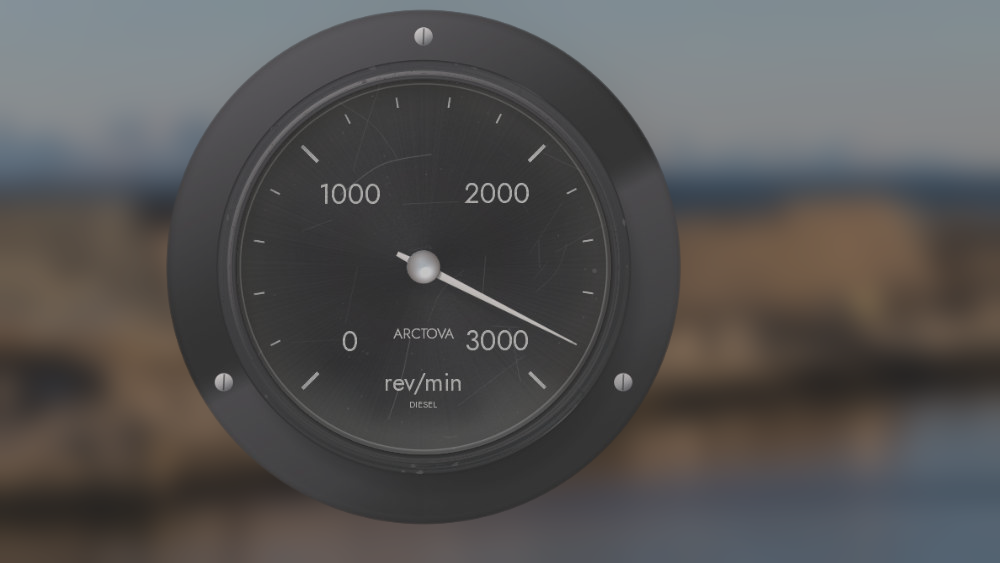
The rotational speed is 2800rpm
